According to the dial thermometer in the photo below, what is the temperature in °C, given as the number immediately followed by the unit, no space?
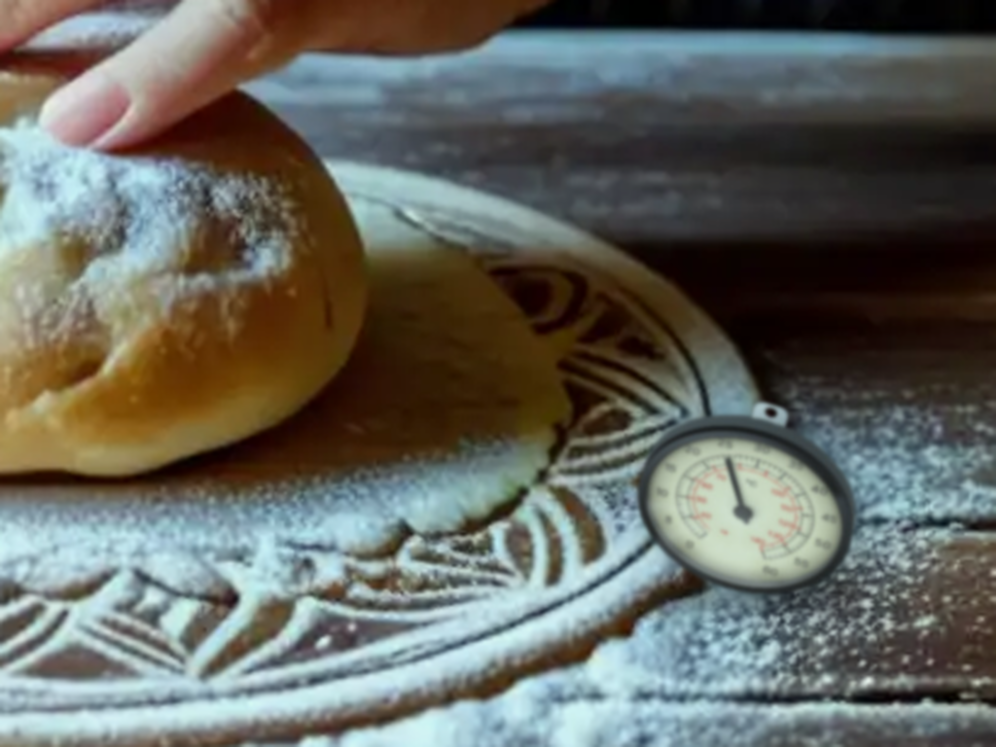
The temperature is 25°C
